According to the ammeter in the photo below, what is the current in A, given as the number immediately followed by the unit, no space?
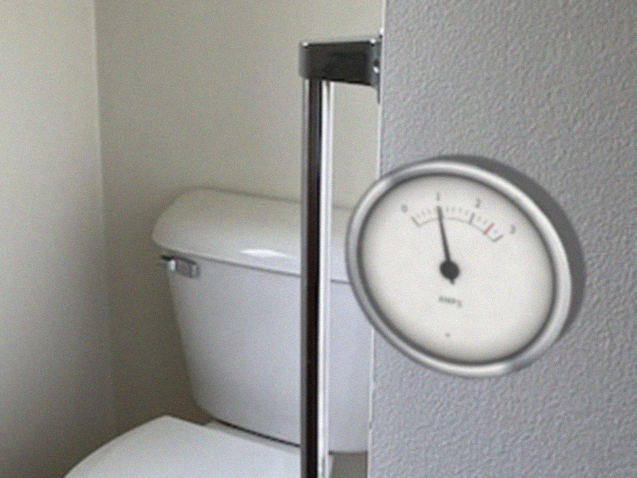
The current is 1A
